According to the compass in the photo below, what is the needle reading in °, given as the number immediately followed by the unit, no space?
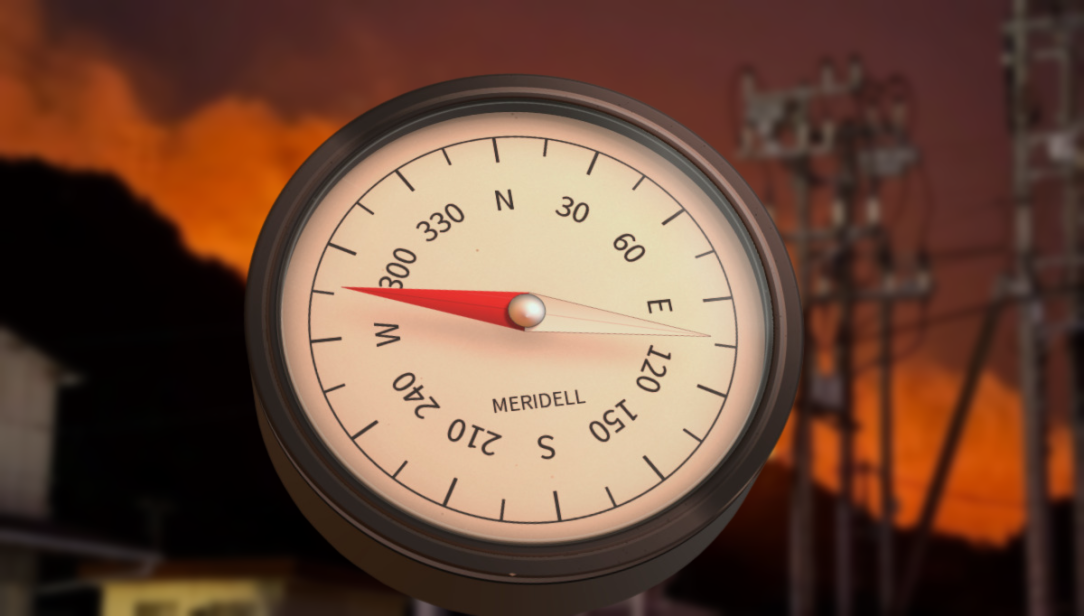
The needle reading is 285°
